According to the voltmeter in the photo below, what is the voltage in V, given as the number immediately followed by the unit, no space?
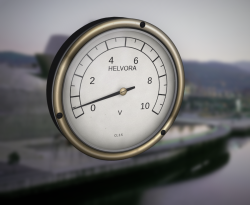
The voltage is 0.5V
